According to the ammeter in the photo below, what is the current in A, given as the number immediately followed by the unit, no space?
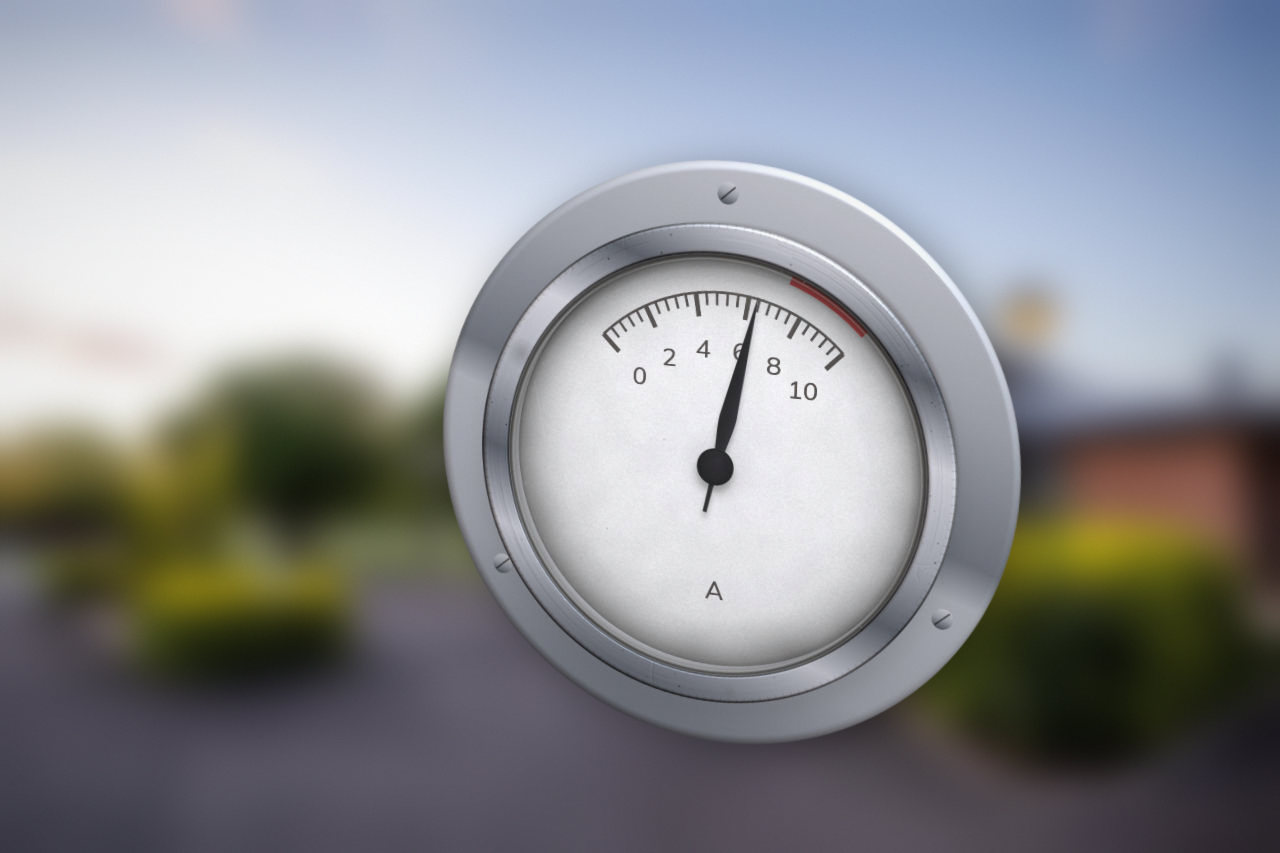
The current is 6.4A
